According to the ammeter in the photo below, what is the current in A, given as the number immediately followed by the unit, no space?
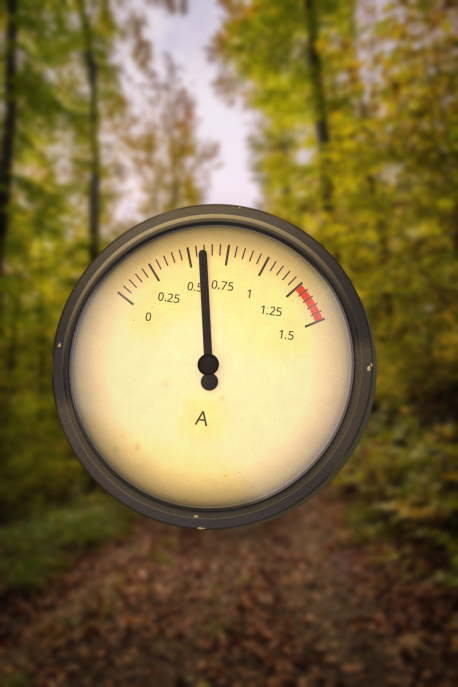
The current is 0.6A
